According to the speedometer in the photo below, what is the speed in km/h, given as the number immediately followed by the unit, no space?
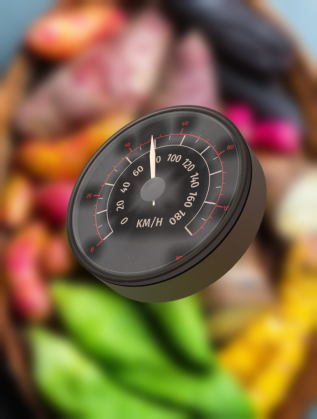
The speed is 80km/h
